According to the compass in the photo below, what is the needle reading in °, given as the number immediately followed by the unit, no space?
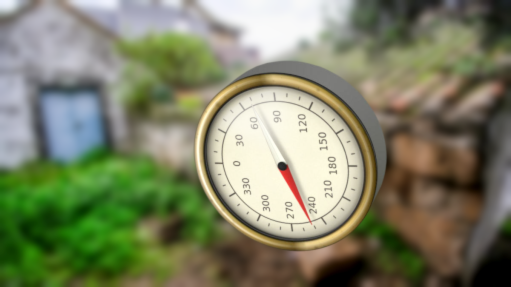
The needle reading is 250°
